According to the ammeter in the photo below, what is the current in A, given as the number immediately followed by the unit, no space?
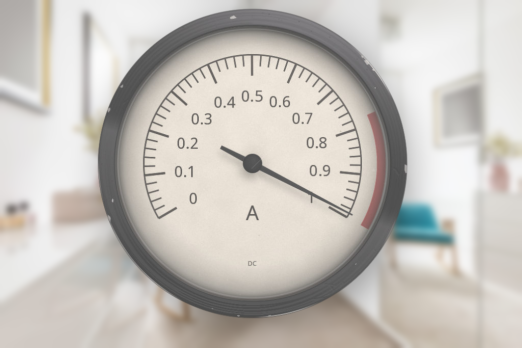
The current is 0.99A
